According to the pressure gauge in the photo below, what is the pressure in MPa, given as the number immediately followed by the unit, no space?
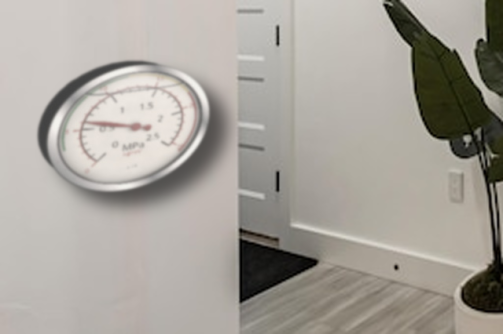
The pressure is 0.6MPa
